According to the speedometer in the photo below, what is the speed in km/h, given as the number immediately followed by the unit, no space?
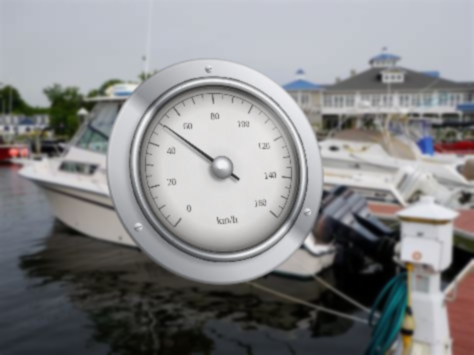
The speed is 50km/h
